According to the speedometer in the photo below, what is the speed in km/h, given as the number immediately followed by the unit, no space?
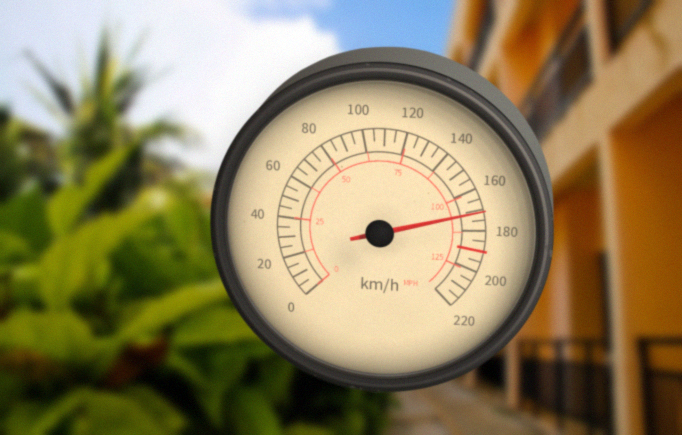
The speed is 170km/h
